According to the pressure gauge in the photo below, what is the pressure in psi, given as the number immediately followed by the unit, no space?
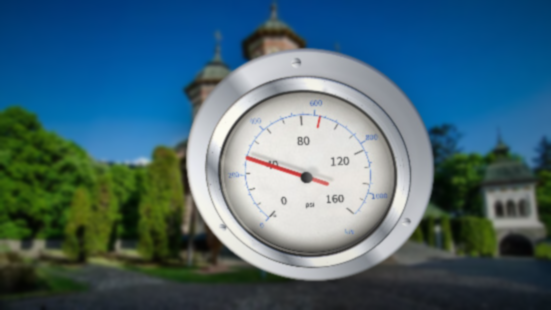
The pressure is 40psi
